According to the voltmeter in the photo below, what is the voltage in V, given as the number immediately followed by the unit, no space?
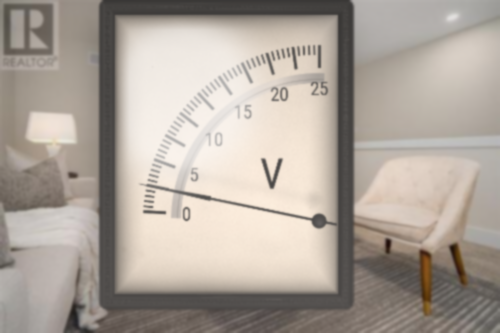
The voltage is 2.5V
